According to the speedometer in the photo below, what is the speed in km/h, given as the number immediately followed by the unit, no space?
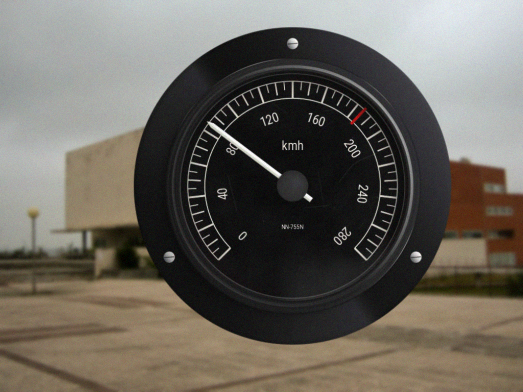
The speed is 85km/h
